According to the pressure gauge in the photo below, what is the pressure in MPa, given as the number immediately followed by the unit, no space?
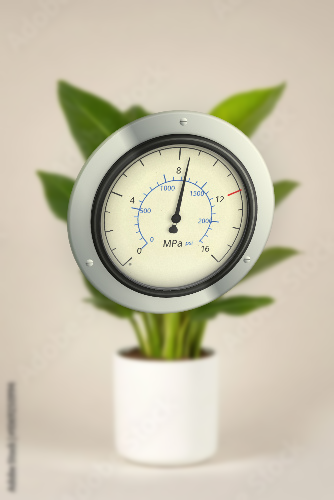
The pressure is 8.5MPa
